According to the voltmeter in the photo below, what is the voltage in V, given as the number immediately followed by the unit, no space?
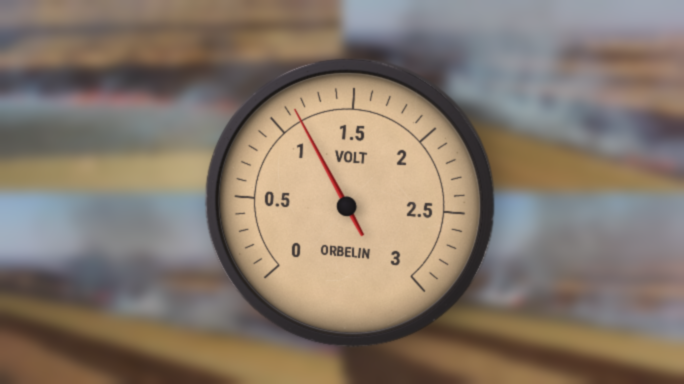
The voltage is 1.15V
